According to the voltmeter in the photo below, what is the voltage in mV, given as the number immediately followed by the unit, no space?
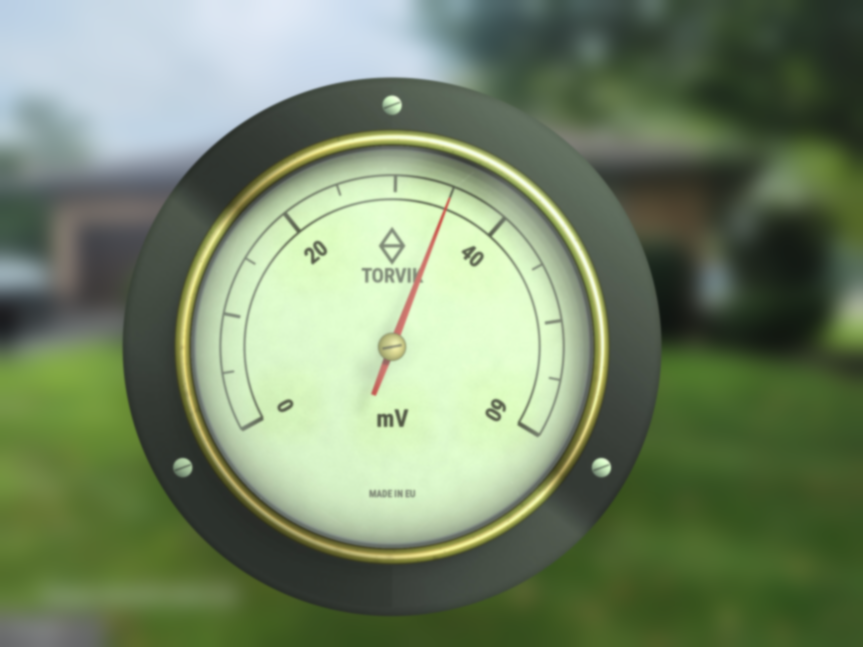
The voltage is 35mV
